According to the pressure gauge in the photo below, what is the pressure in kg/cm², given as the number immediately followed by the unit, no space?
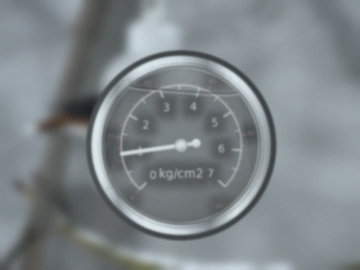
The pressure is 1kg/cm²
